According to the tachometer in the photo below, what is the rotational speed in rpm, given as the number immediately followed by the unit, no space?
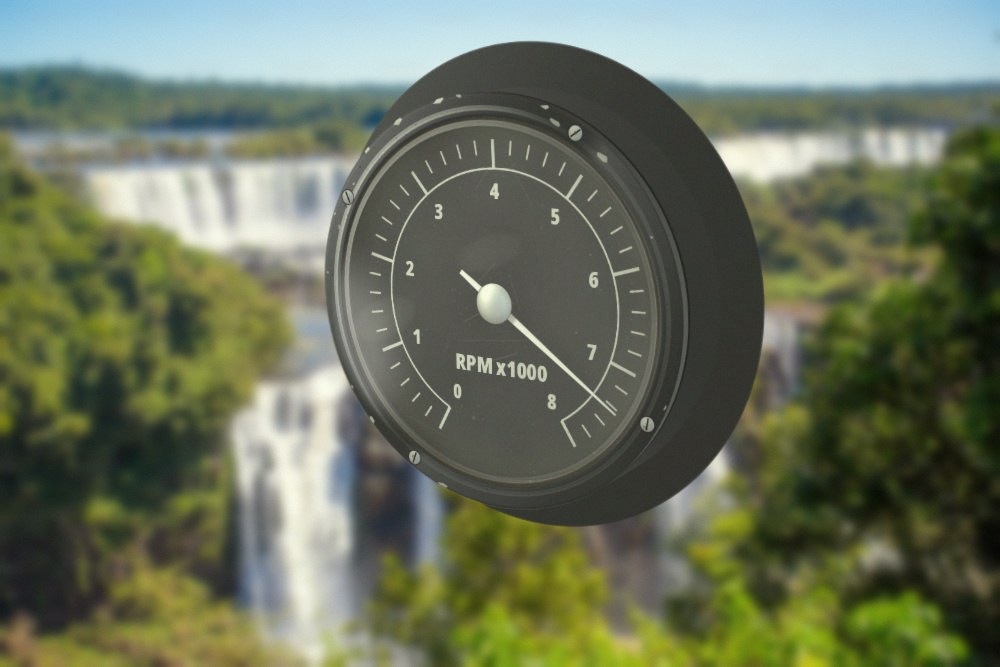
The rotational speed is 7400rpm
